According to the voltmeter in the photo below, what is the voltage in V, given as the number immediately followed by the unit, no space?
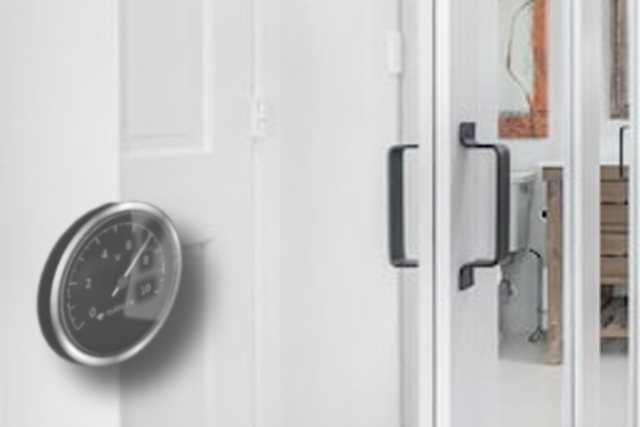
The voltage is 7V
